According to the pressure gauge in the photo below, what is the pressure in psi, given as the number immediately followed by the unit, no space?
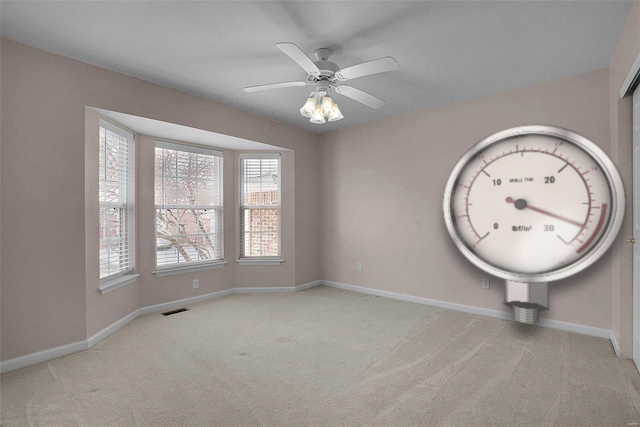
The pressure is 27.5psi
